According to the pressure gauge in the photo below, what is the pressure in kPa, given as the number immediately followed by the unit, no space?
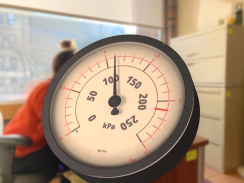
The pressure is 110kPa
